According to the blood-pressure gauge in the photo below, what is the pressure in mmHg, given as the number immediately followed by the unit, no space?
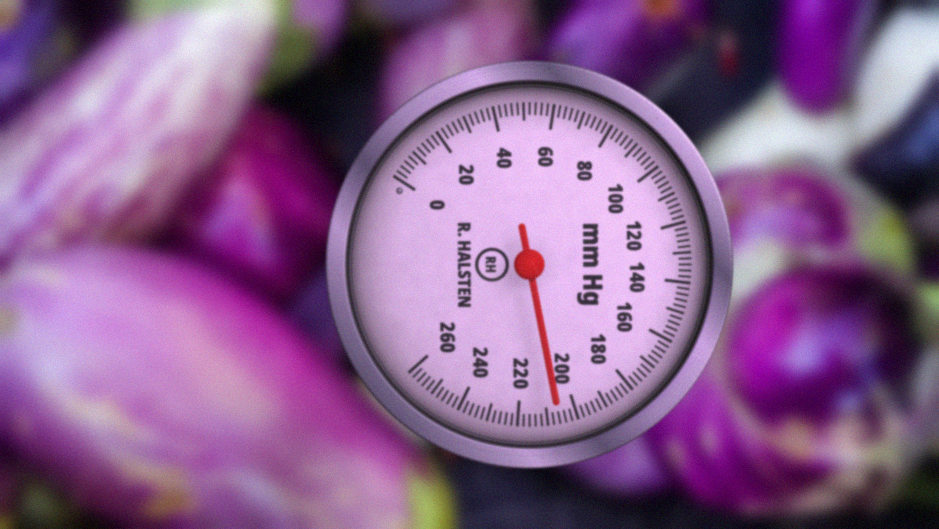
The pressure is 206mmHg
